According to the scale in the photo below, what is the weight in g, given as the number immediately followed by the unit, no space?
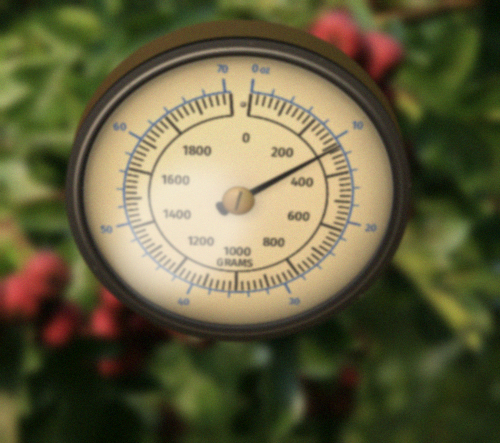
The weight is 300g
